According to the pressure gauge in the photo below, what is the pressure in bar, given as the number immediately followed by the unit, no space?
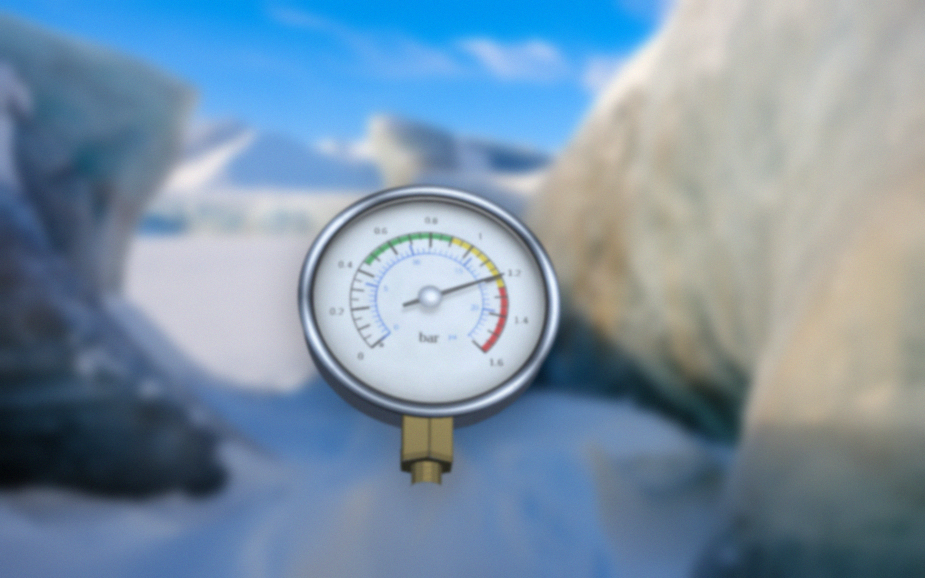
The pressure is 1.2bar
